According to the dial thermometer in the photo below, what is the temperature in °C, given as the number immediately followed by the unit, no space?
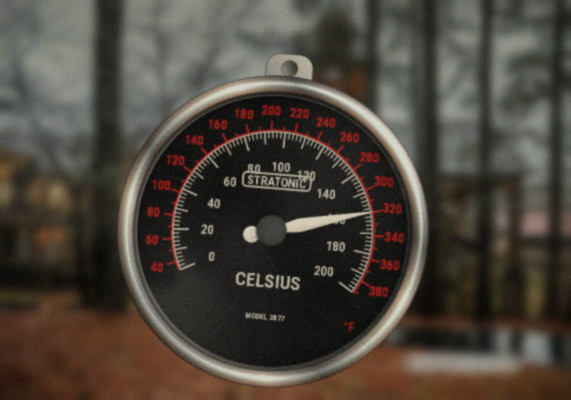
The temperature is 160°C
